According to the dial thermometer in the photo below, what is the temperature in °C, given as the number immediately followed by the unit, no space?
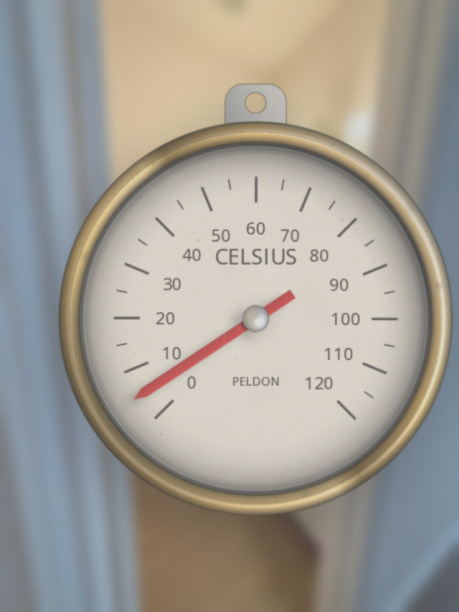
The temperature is 5°C
